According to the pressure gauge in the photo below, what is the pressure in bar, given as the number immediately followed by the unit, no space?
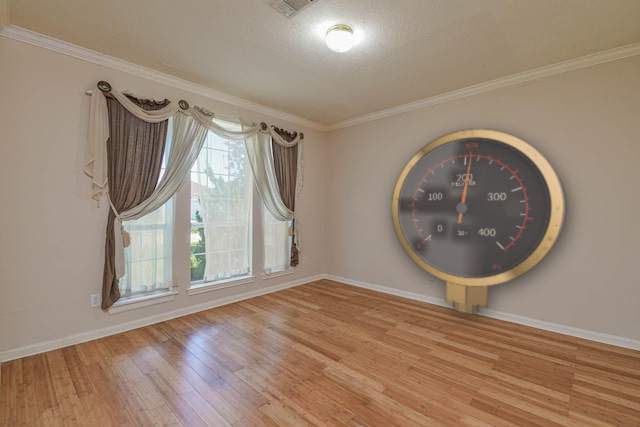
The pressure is 210bar
